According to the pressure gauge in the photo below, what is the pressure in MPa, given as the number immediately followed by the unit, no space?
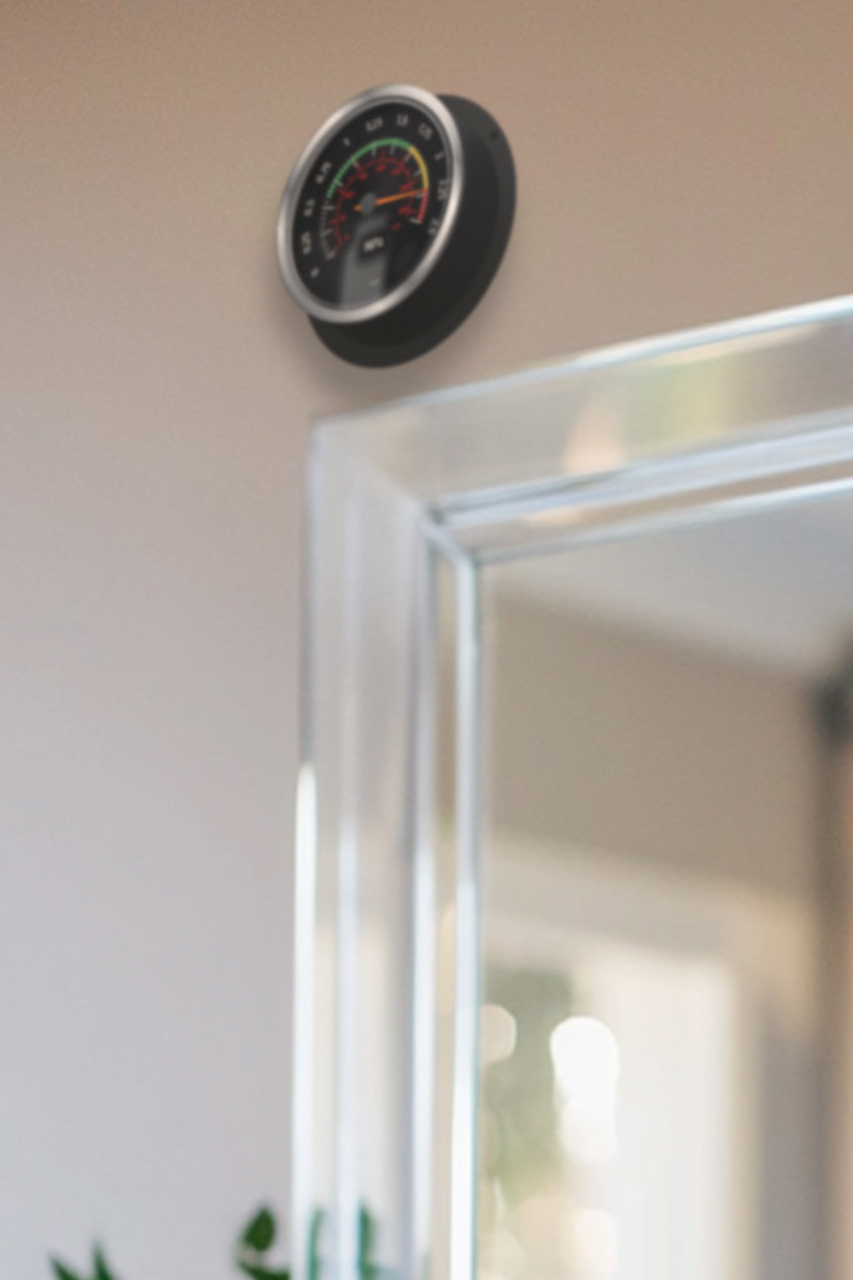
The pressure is 2.25MPa
